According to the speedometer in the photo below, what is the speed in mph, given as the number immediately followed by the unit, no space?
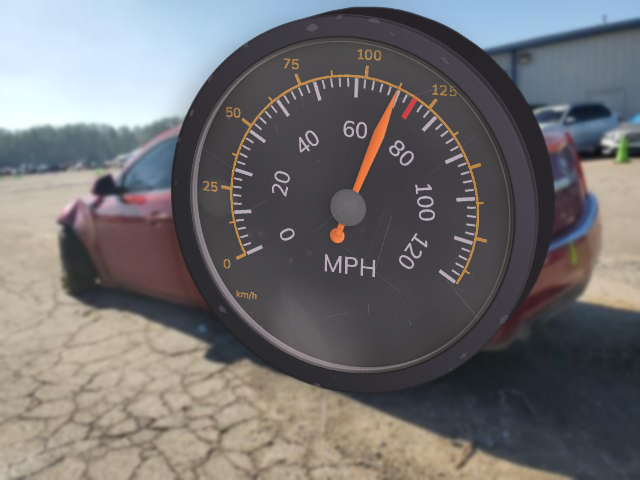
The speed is 70mph
